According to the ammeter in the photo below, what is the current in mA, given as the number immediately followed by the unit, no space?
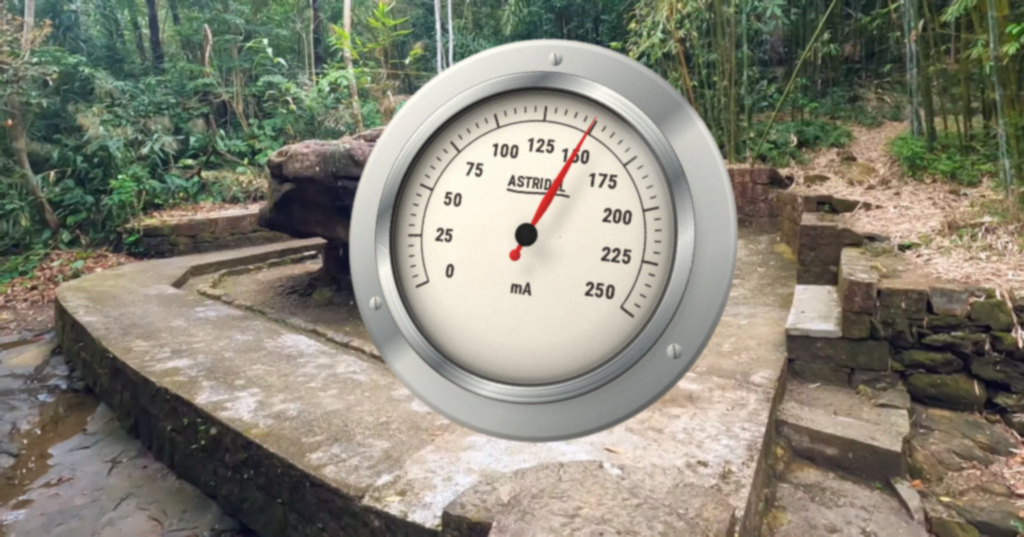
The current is 150mA
